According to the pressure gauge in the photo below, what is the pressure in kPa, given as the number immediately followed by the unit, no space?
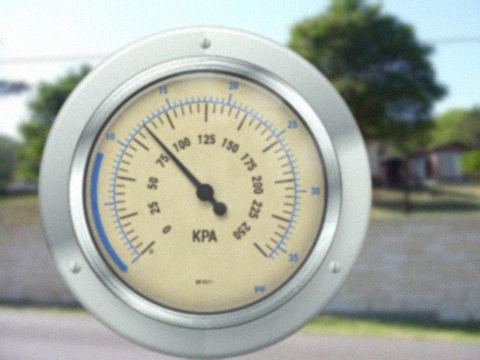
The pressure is 85kPa
